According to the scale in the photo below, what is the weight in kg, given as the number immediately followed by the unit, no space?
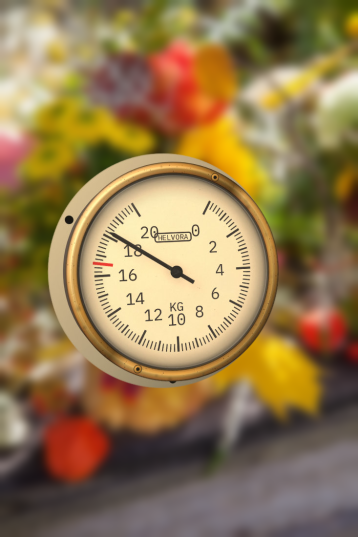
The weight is 18.2kg
